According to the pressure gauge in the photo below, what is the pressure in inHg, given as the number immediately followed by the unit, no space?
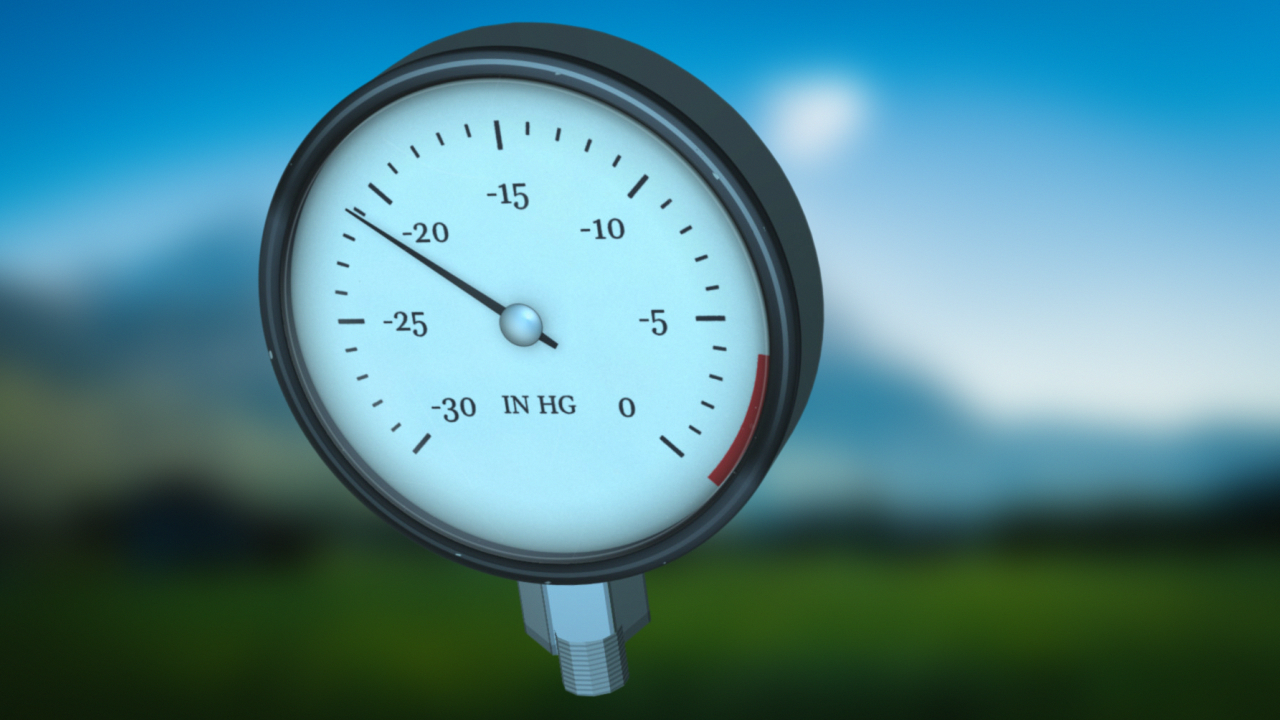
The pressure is -21inHg
